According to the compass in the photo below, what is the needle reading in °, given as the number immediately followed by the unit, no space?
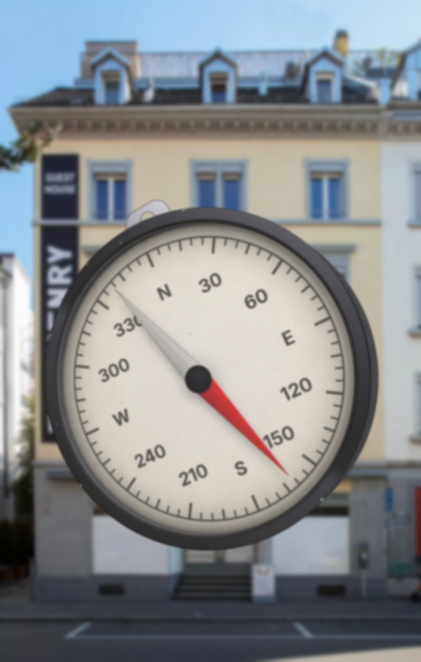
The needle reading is 160°
